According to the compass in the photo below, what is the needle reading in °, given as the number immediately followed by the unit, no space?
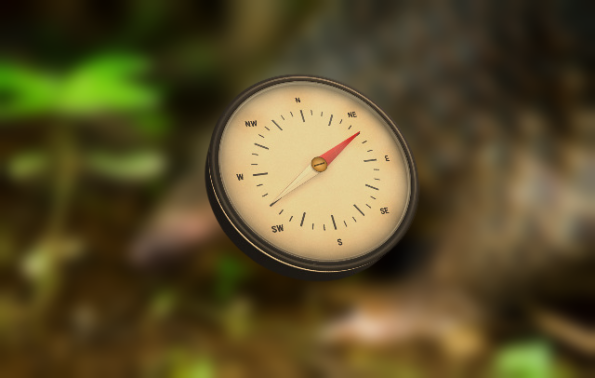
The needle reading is 60°
